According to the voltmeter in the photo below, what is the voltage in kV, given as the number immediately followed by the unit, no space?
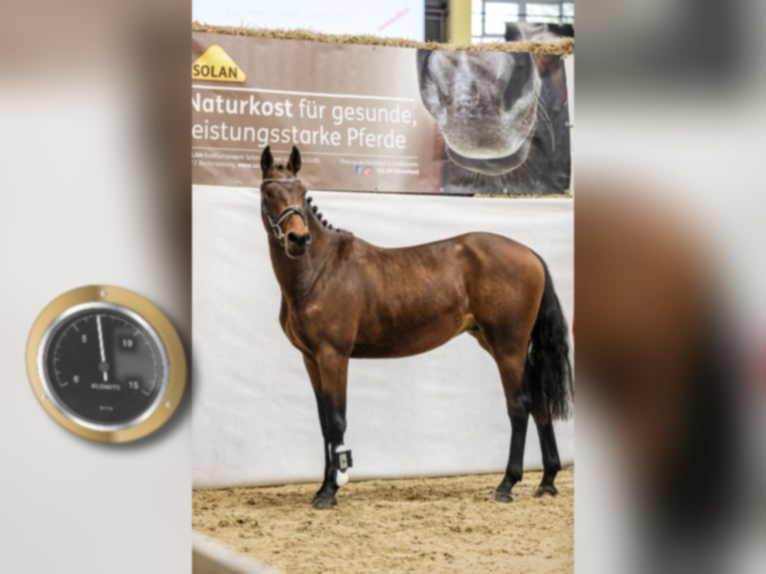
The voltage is 7kV
